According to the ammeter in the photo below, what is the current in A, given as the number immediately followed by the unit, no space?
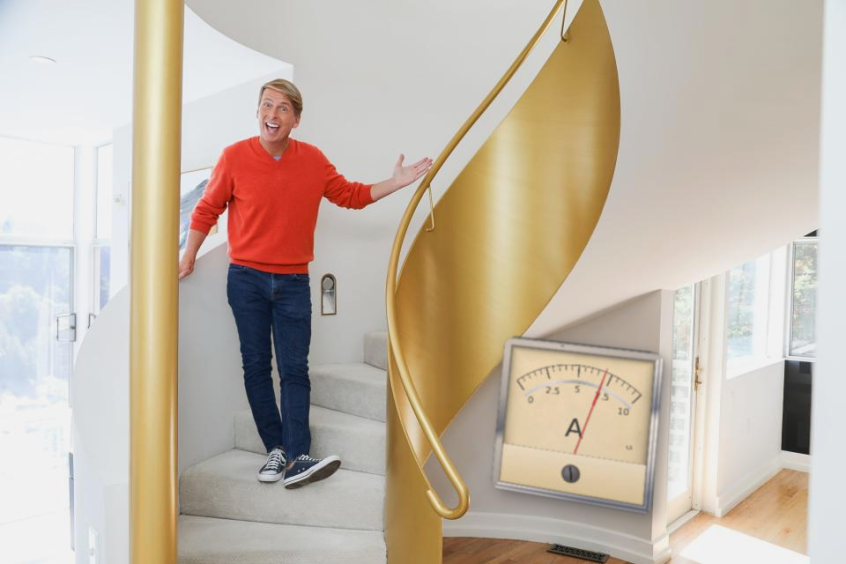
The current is 7A
